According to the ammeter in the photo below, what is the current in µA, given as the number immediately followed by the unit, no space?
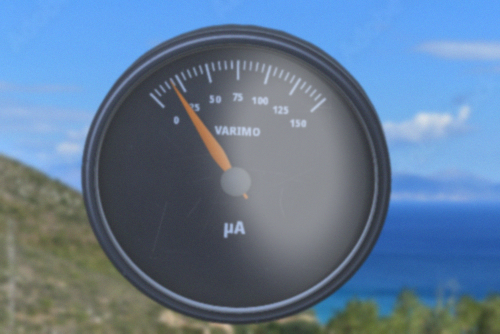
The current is 20µA
